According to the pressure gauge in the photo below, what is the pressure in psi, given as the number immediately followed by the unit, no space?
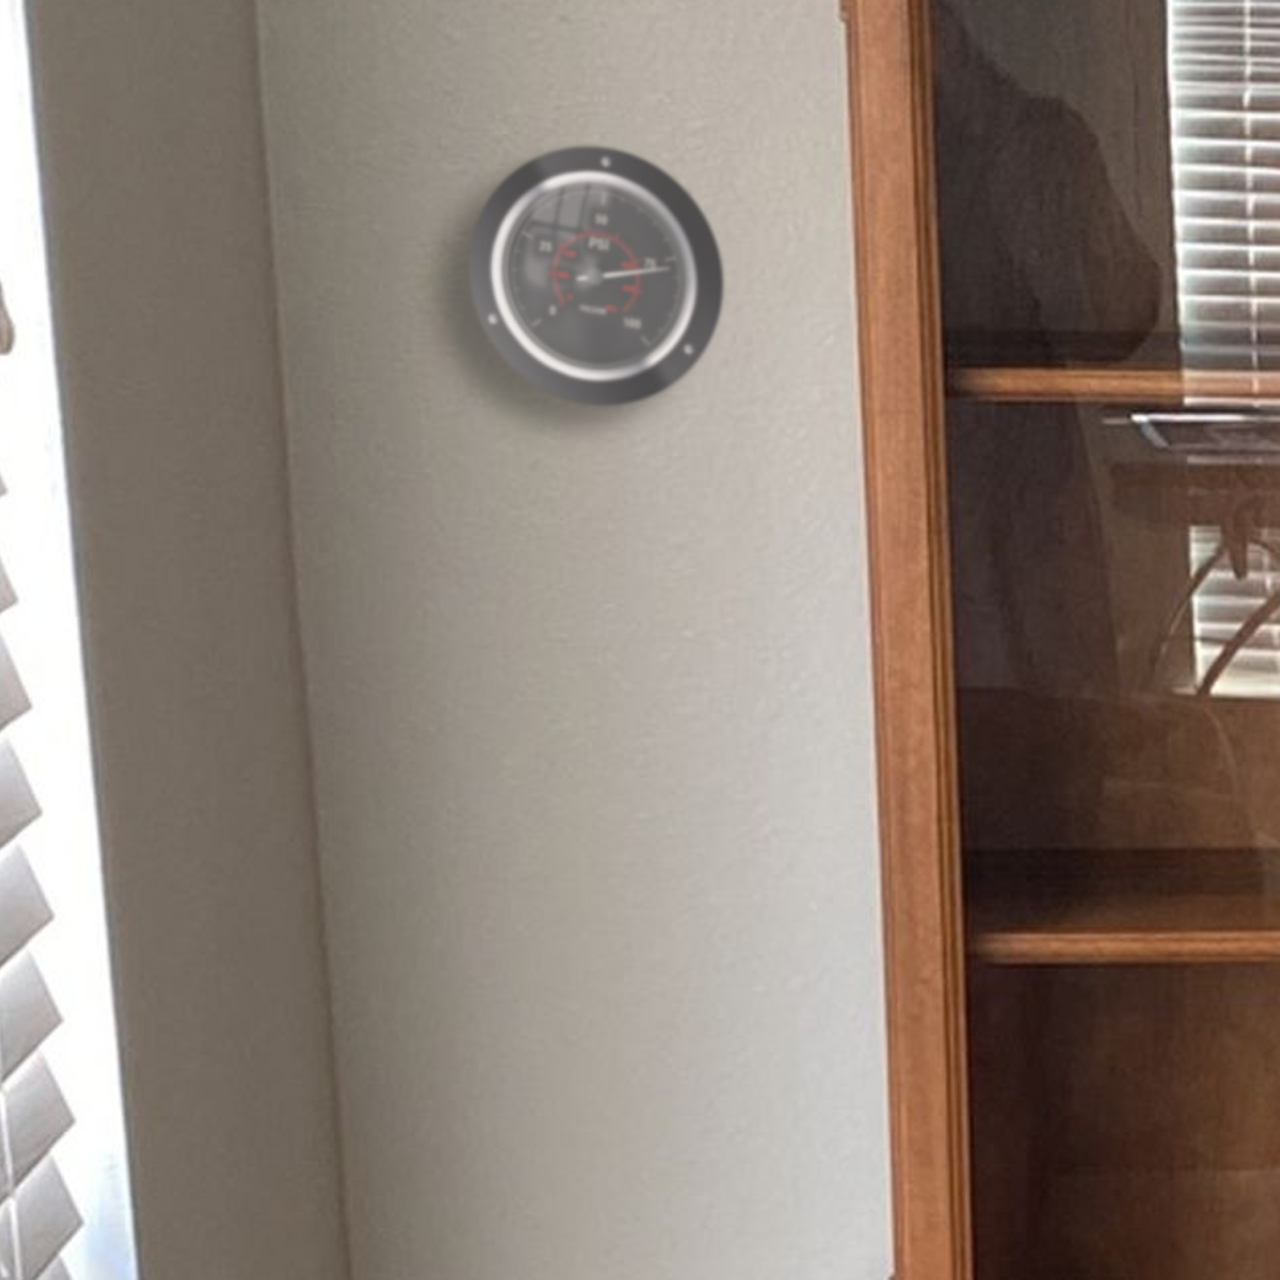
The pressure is 77.5psi
